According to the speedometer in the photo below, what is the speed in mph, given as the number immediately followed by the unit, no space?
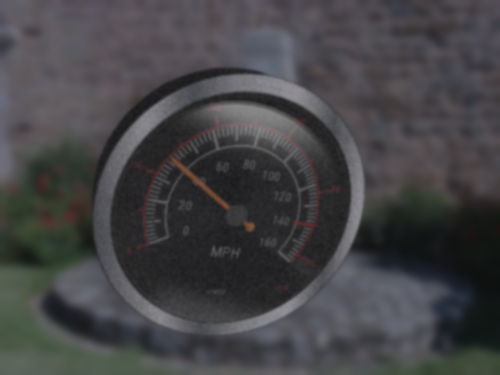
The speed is 40mph
